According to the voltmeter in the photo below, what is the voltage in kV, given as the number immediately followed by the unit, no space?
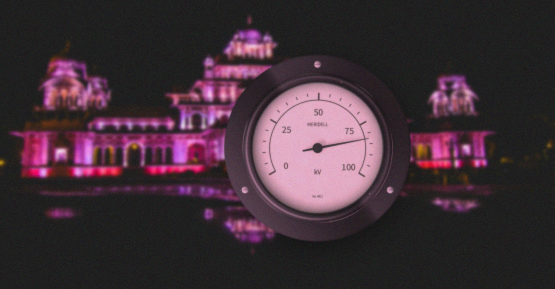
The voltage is 82.5kV
